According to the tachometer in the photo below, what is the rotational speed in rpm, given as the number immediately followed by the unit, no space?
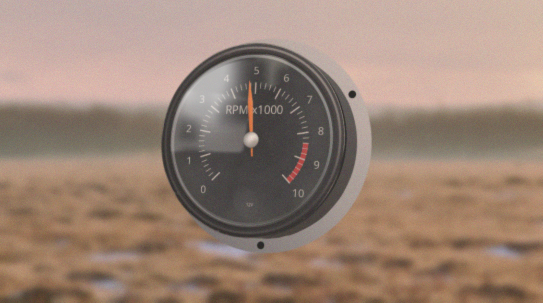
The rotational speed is 4800rpm
